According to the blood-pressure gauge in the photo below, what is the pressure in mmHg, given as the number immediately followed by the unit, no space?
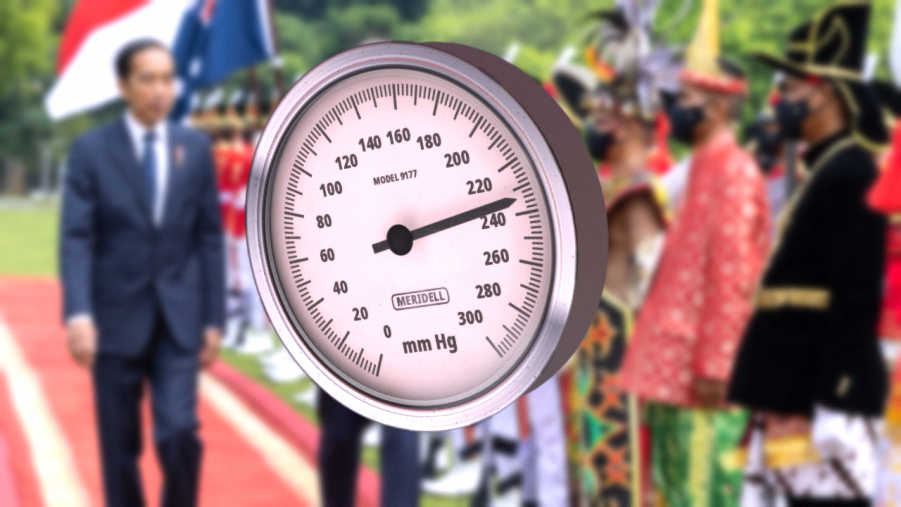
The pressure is 234mmHg
